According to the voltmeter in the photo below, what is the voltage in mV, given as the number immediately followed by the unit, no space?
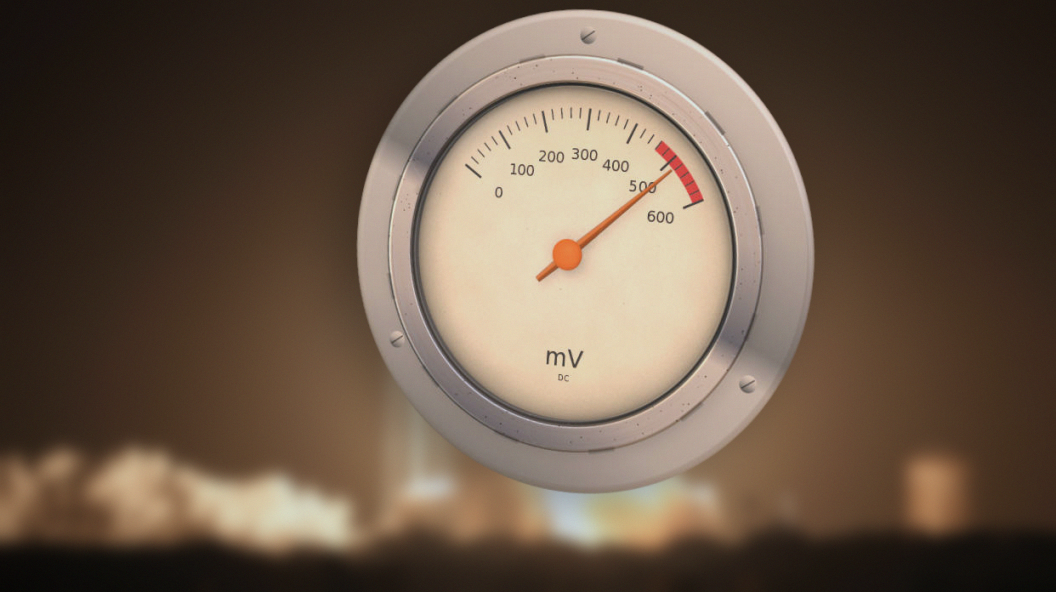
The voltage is 520mV
